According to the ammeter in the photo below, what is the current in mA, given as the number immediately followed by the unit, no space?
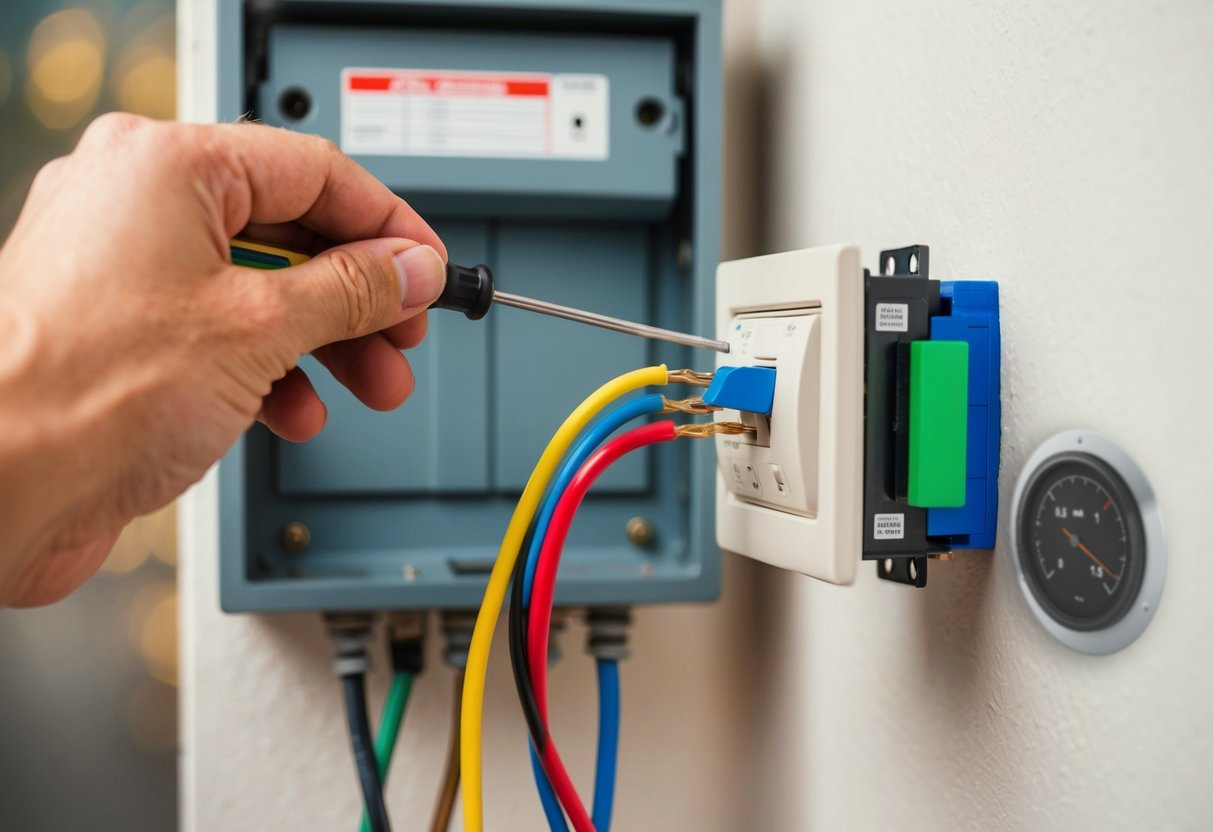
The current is 1.4mA
